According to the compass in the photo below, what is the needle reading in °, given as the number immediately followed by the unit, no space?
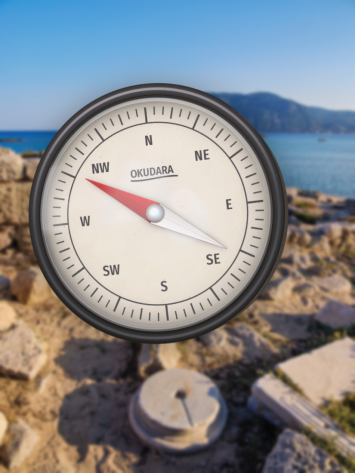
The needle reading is 302.5°
